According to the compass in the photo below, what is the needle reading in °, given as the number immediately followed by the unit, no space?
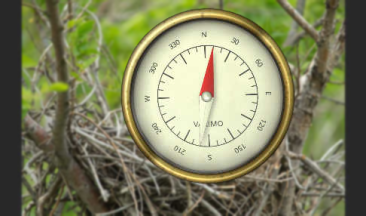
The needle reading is 10°
